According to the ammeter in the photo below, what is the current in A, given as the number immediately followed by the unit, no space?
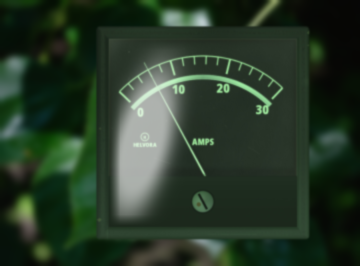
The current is 6A
